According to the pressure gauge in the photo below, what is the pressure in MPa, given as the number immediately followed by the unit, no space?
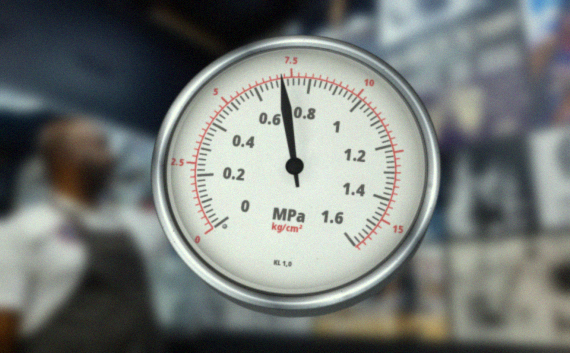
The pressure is 0.7MPa
